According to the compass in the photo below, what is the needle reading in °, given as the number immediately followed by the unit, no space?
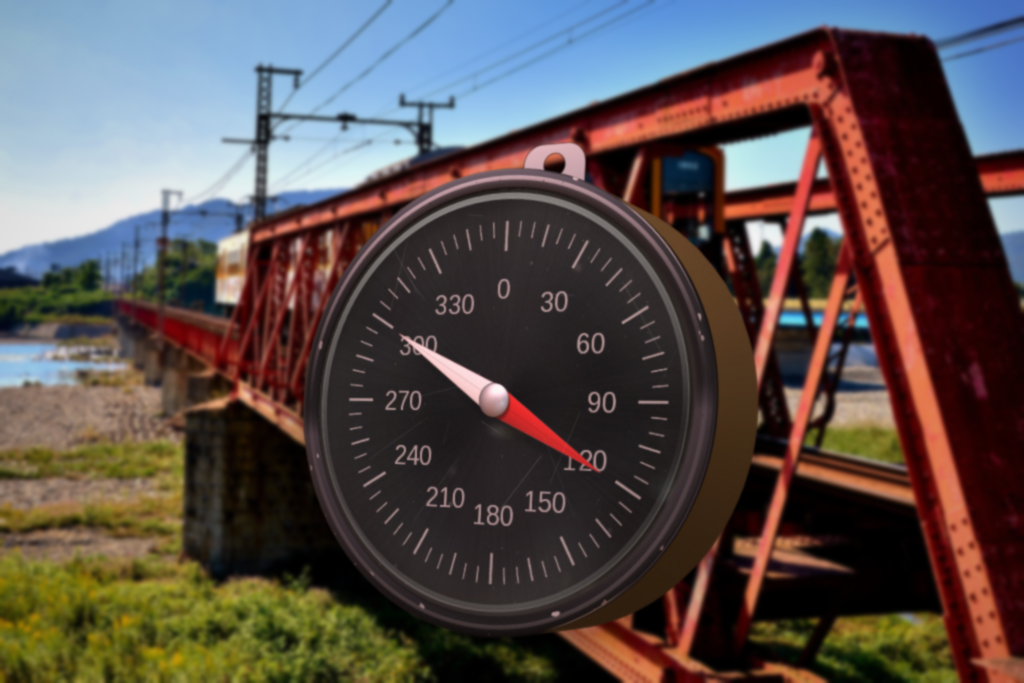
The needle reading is 120°
